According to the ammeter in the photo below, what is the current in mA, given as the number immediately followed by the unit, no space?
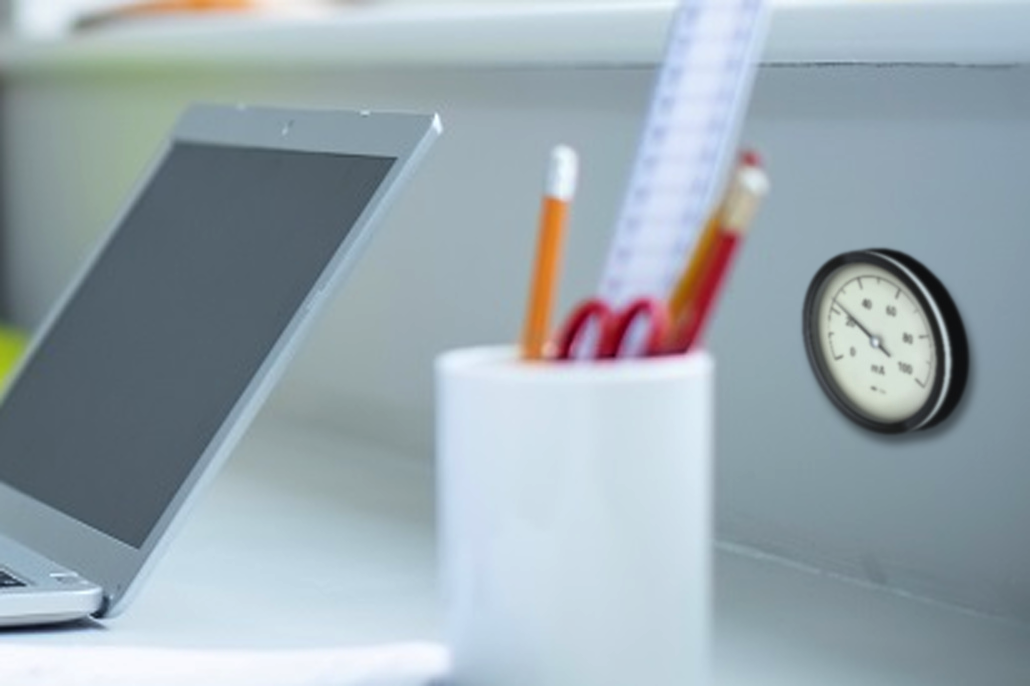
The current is 25mA
